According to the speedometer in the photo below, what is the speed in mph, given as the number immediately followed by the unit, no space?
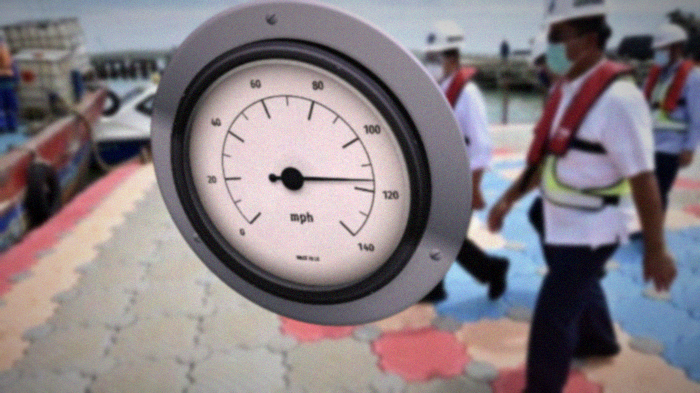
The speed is 115mph
